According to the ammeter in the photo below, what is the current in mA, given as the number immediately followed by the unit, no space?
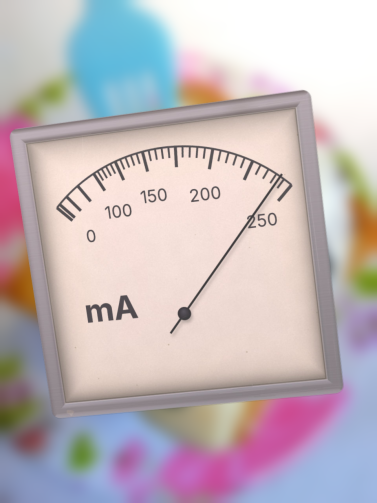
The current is 242.5mA
